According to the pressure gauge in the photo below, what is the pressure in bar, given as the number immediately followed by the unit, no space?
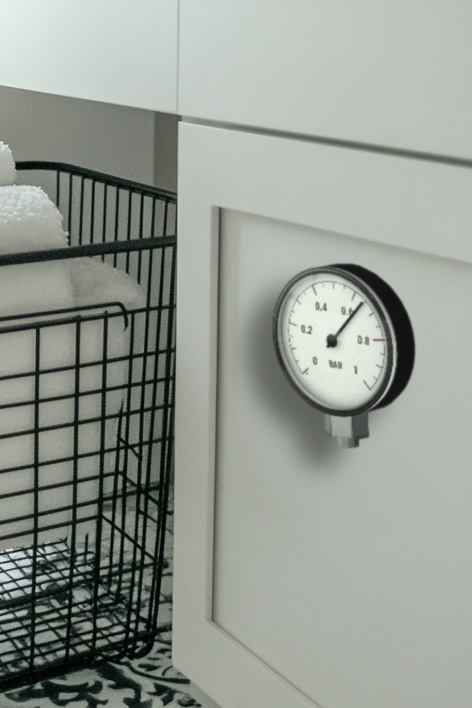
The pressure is 0.65bar
